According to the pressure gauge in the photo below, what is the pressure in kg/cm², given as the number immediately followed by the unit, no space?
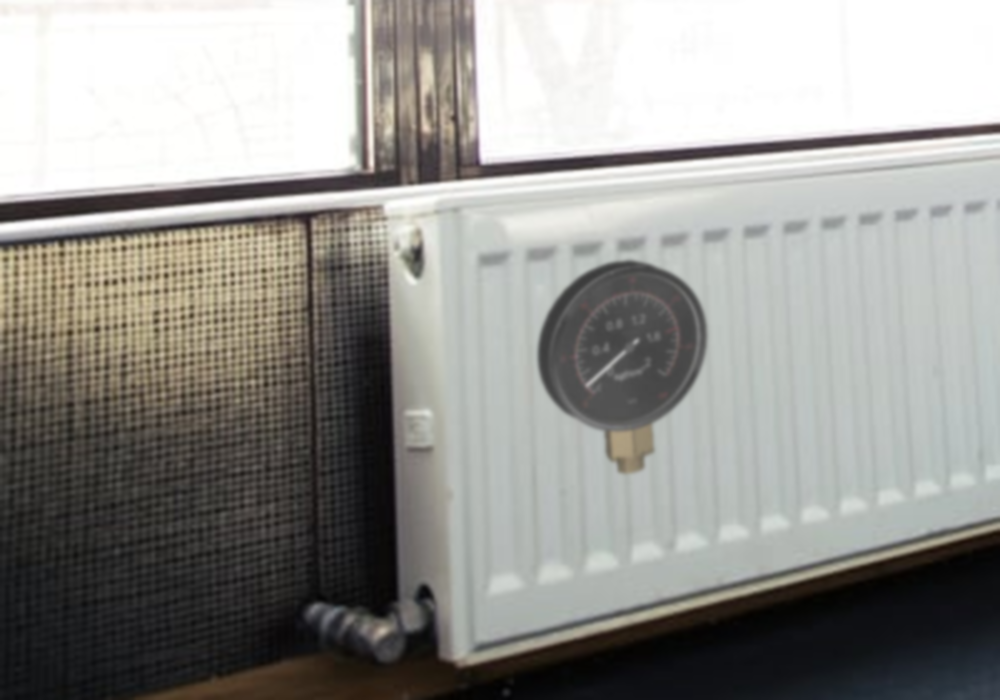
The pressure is 0.1kg/cm²
